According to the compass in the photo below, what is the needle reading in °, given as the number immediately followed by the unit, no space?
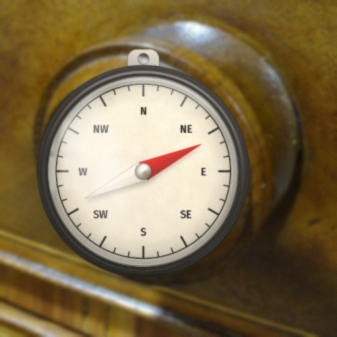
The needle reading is 65°
